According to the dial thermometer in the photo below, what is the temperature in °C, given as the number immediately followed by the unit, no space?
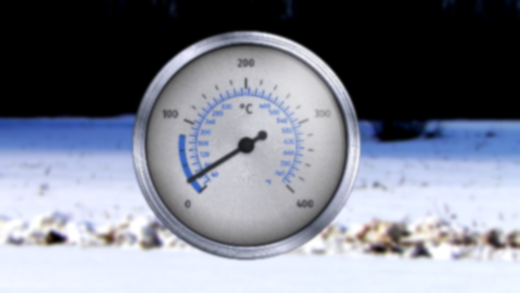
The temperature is 20°C
